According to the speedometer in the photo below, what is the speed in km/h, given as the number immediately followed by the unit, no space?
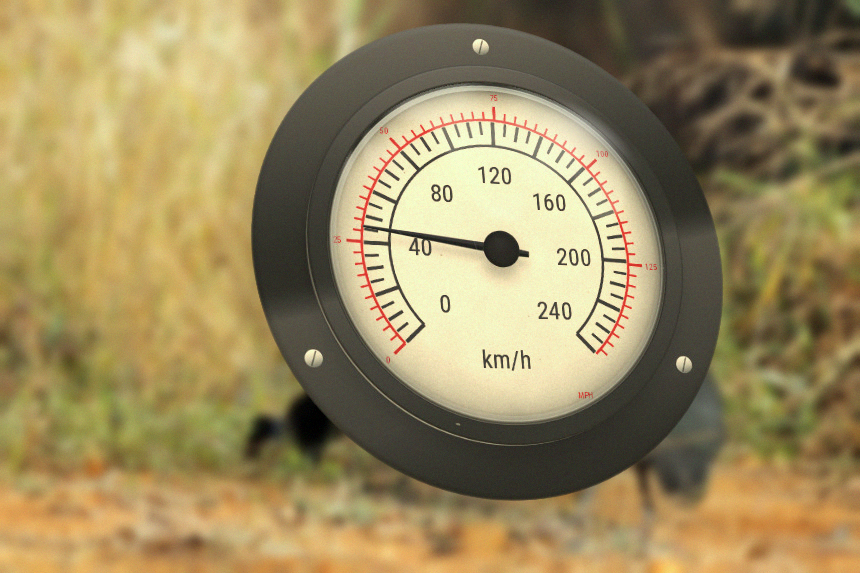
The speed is 45km/h
